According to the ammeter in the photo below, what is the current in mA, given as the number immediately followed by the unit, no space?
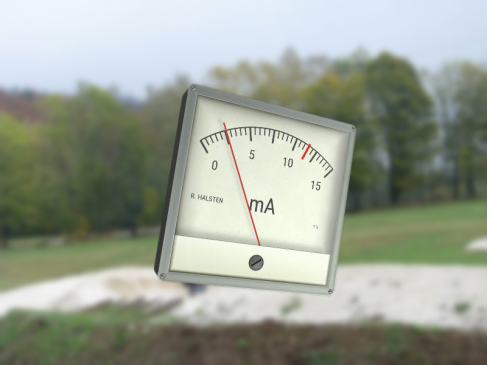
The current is 2.5mA
